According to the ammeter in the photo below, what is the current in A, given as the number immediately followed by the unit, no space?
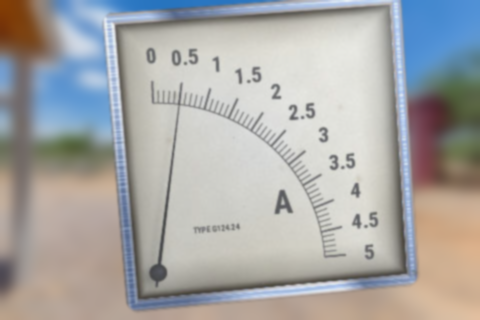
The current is 0.5A
